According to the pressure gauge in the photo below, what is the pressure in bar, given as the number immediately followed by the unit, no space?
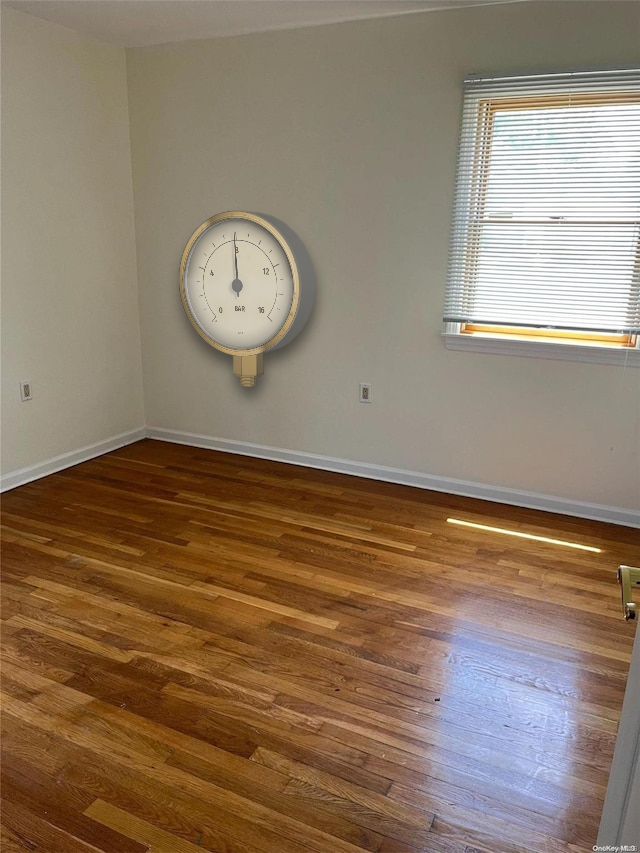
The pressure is 8bar
